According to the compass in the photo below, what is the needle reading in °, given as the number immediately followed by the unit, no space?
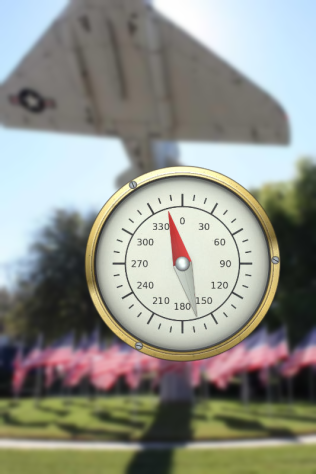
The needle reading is 345°
